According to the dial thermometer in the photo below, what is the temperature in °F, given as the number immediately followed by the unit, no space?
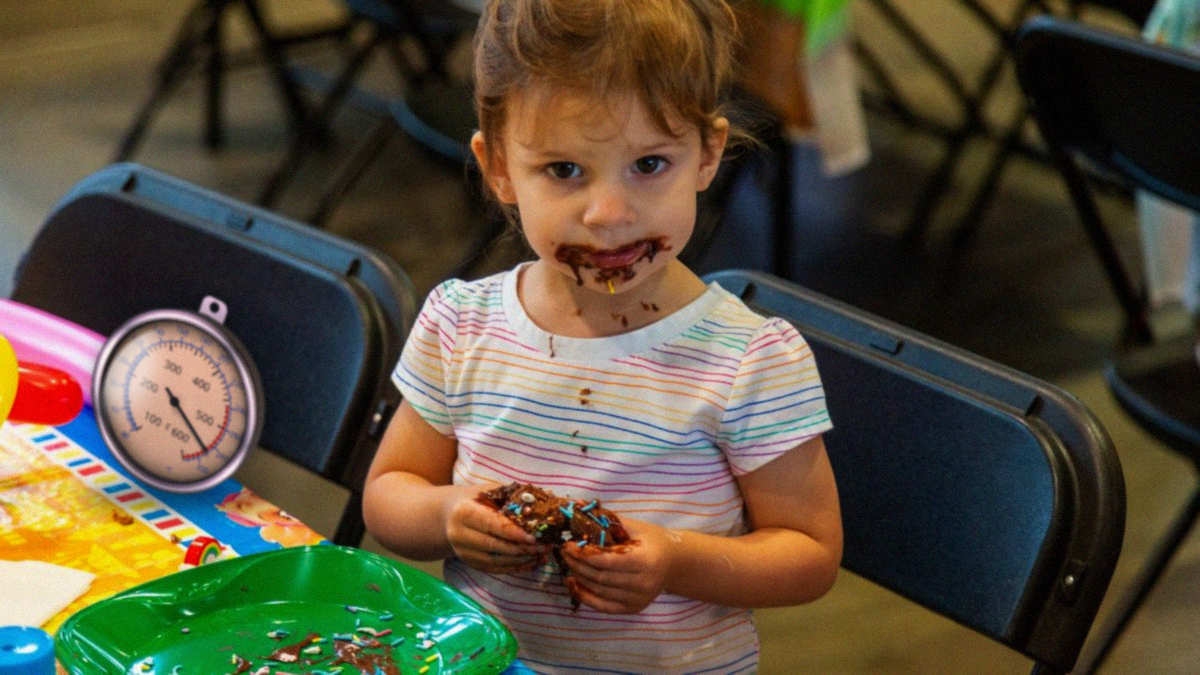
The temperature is 550°F
